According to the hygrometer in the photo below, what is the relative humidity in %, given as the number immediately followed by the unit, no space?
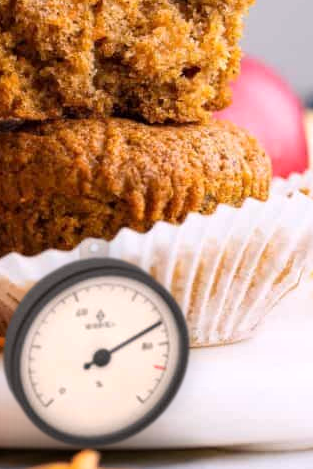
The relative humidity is 72%
